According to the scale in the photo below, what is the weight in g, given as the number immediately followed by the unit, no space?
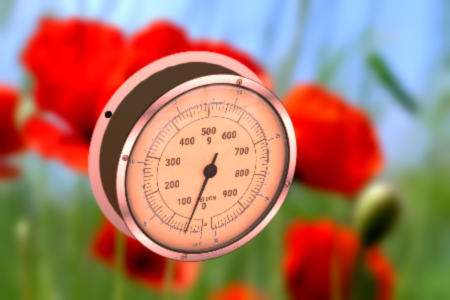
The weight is 50g
